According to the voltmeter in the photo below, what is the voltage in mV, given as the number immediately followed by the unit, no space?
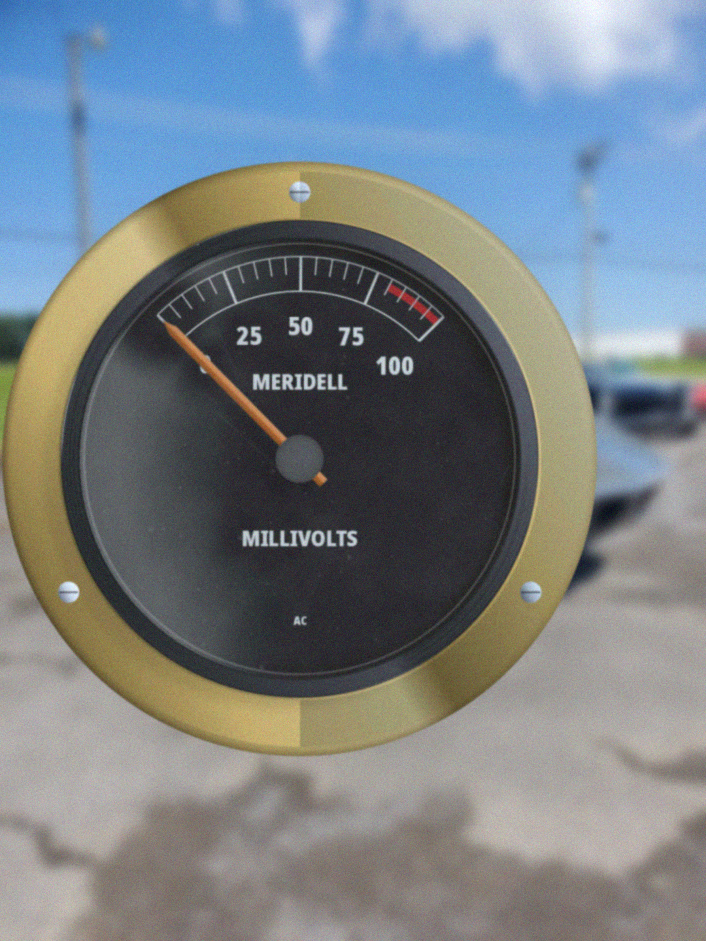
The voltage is 0mV
